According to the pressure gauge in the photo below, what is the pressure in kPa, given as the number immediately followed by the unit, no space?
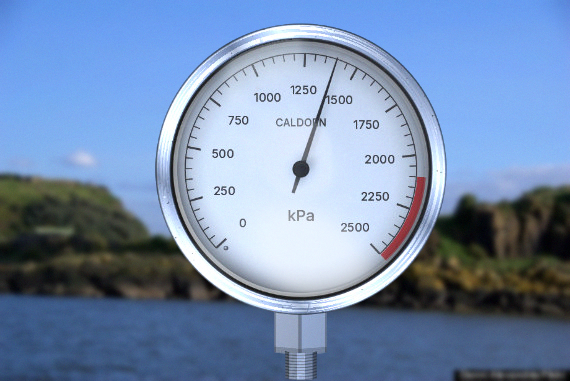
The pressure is 1400kPa
